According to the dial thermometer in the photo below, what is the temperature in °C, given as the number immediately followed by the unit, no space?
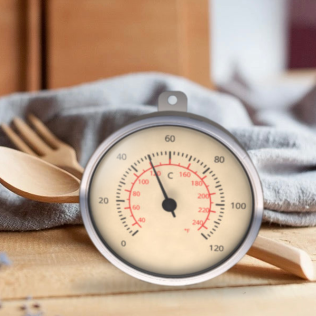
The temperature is 50°C
